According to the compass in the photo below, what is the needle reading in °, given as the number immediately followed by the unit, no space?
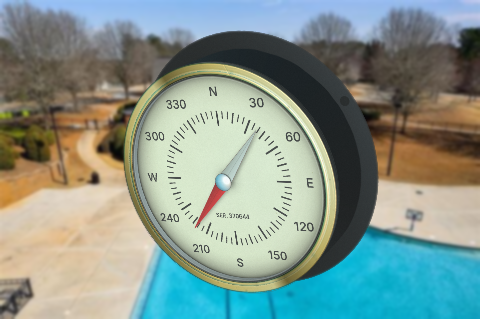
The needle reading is 220°
